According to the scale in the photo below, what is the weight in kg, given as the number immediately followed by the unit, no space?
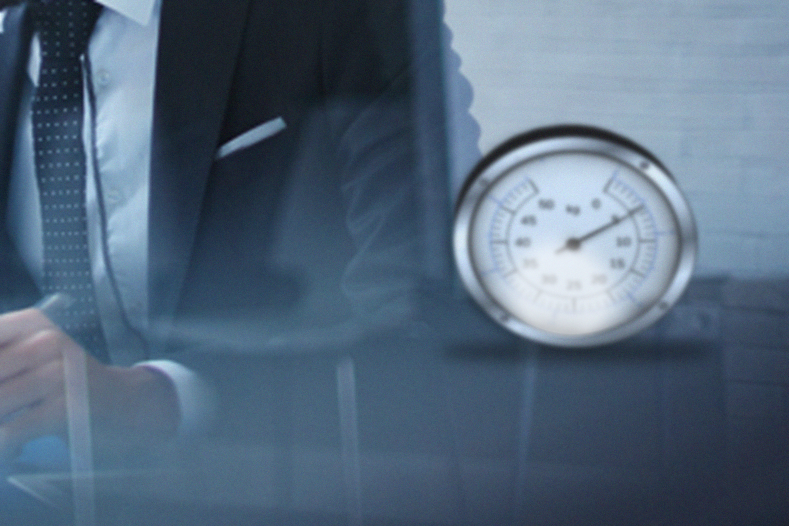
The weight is 5kg
